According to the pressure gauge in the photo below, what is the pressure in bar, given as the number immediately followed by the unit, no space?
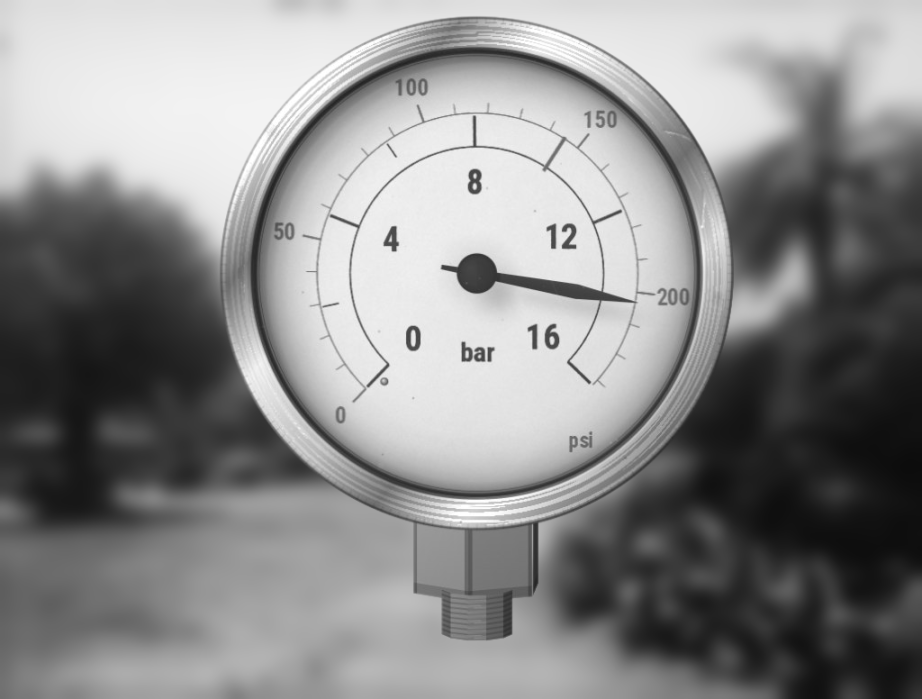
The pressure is 14bar
